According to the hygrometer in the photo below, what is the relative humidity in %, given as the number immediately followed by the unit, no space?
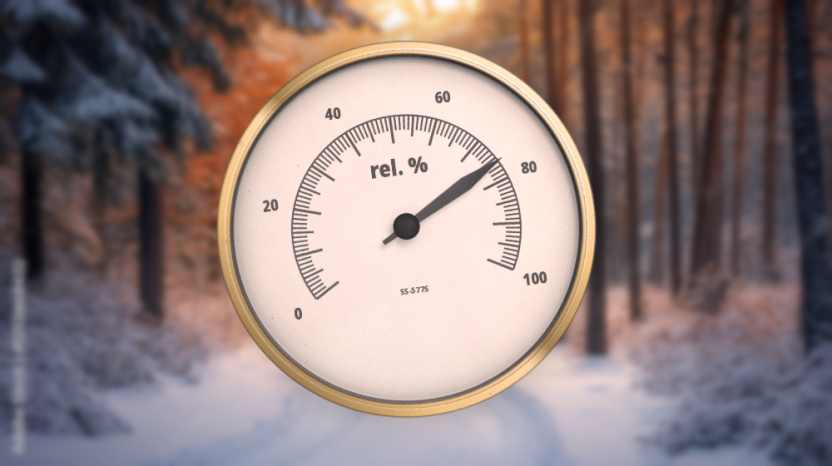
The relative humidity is 76%
